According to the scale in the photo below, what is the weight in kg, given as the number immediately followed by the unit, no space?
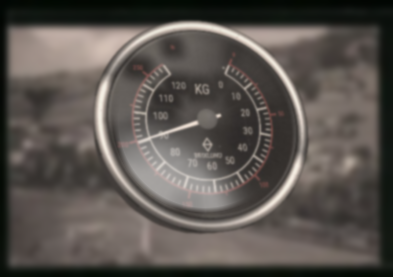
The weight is 90kg
